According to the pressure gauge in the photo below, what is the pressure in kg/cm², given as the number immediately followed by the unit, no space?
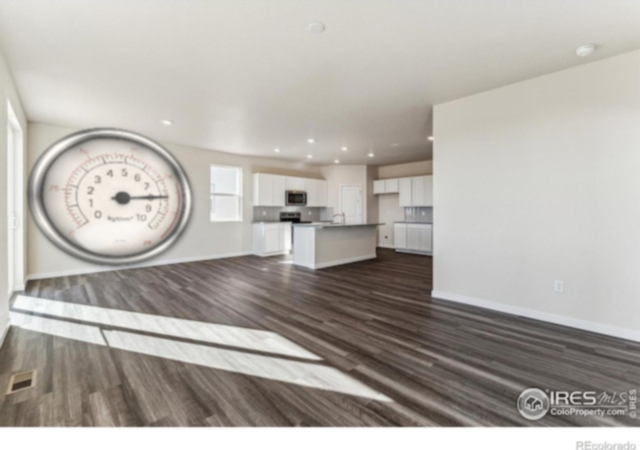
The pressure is 8kg/cm²
